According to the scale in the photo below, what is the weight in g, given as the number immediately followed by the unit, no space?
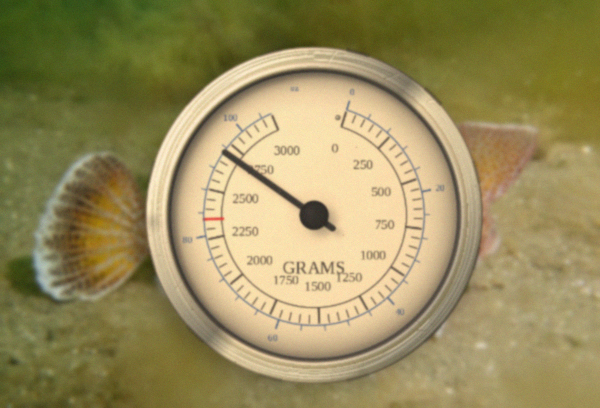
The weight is 2700g
